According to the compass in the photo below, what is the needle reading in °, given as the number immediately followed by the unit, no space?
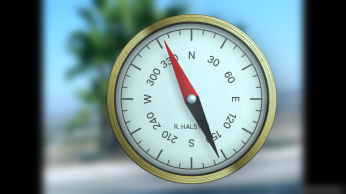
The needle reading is 335°
